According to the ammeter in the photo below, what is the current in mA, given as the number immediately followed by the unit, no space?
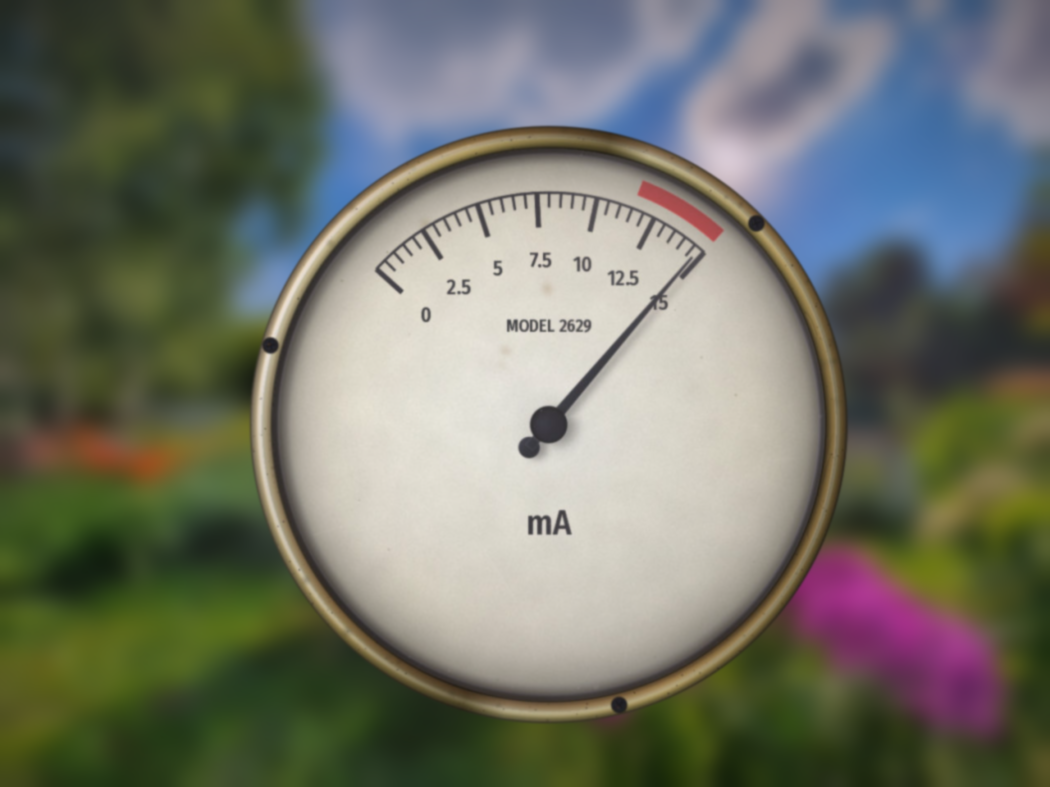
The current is 14.75mA
